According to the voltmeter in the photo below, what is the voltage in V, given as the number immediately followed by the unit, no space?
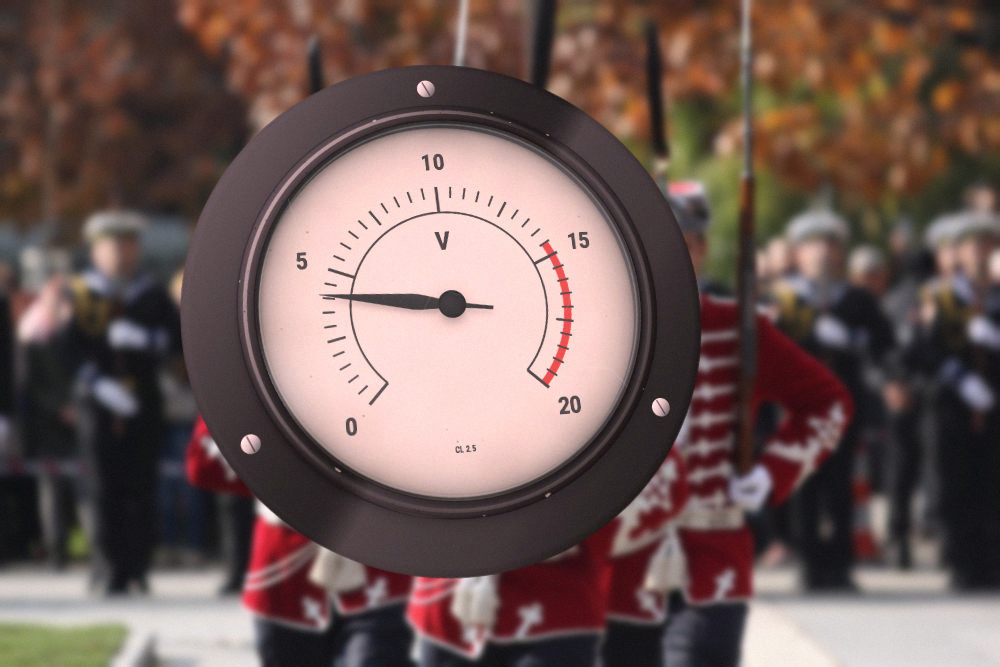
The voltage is 4V
